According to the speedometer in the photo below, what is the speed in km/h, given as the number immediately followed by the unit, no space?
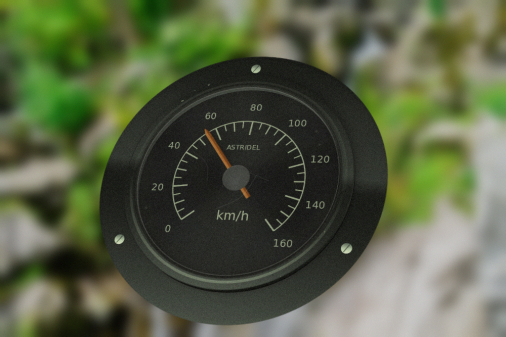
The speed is 55km/h
